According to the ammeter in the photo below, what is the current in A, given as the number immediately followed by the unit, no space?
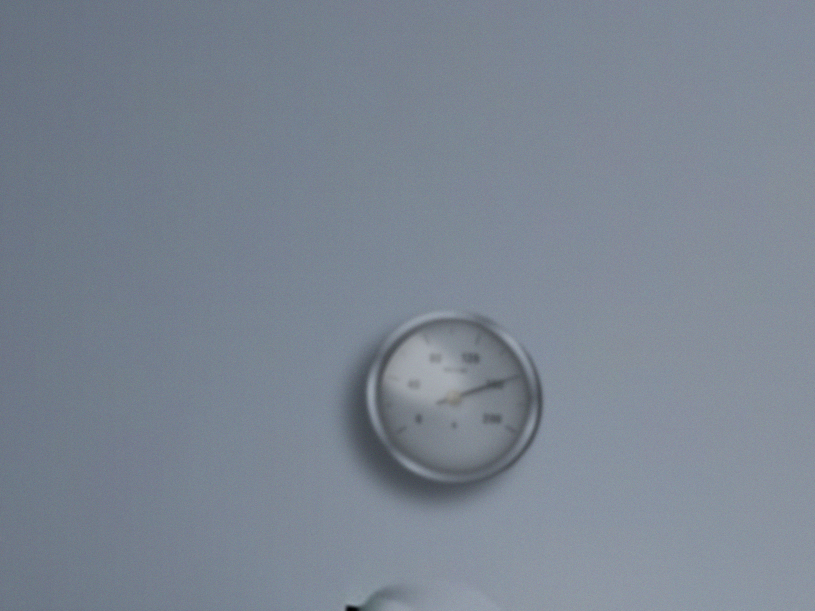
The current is 160A
